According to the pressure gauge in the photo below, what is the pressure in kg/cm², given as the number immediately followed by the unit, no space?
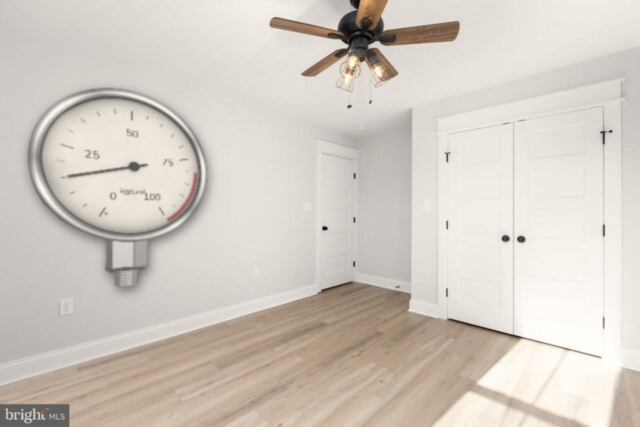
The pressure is 15kg/cm²
